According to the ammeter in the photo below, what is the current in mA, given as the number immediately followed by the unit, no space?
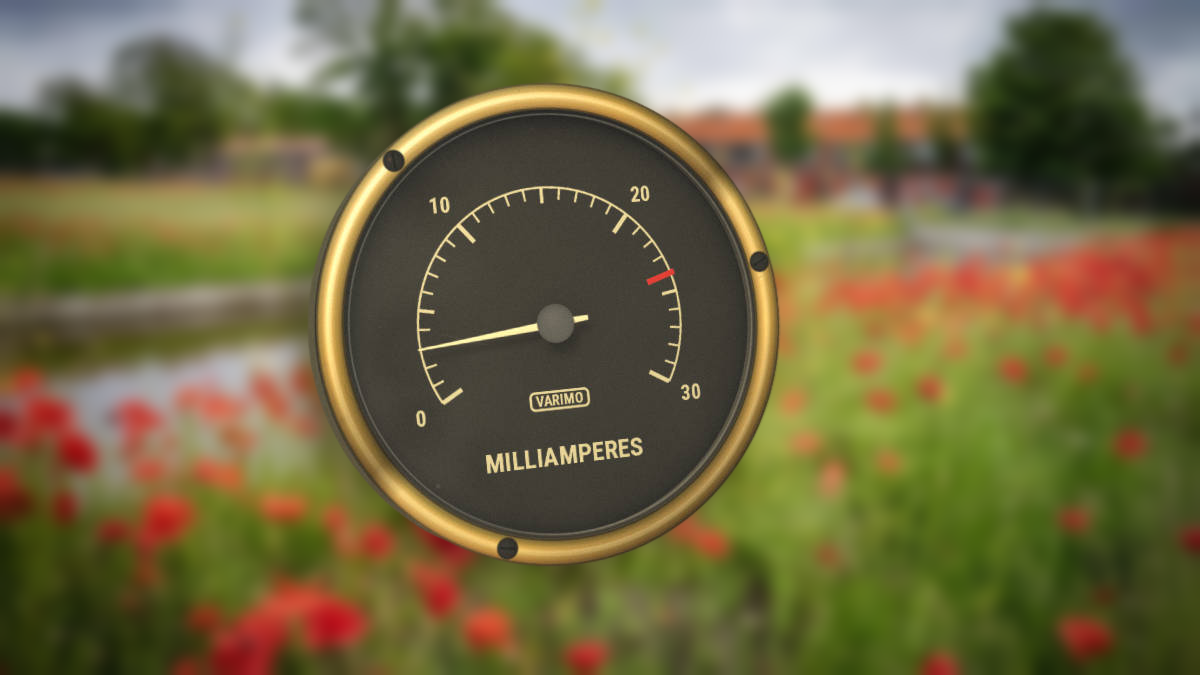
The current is 3mA
